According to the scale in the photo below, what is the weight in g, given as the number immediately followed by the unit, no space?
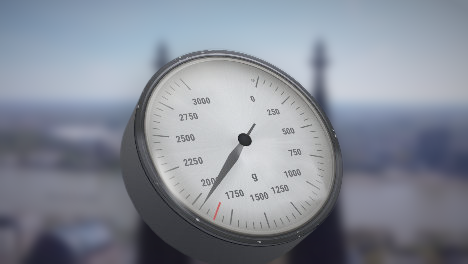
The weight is 1950g
